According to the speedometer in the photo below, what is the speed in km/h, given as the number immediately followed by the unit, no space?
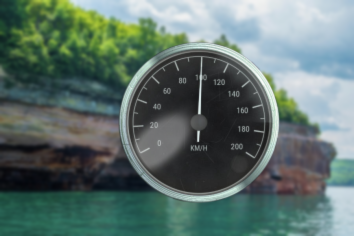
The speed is 100km/h
